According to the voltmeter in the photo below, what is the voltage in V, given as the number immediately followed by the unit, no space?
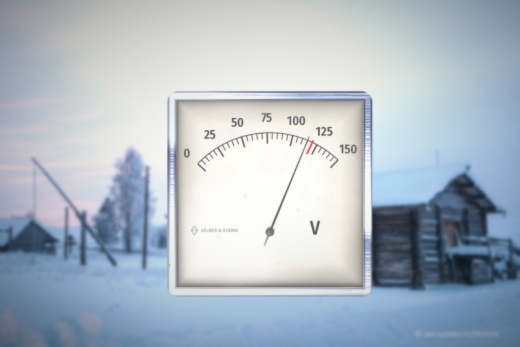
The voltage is 115V
